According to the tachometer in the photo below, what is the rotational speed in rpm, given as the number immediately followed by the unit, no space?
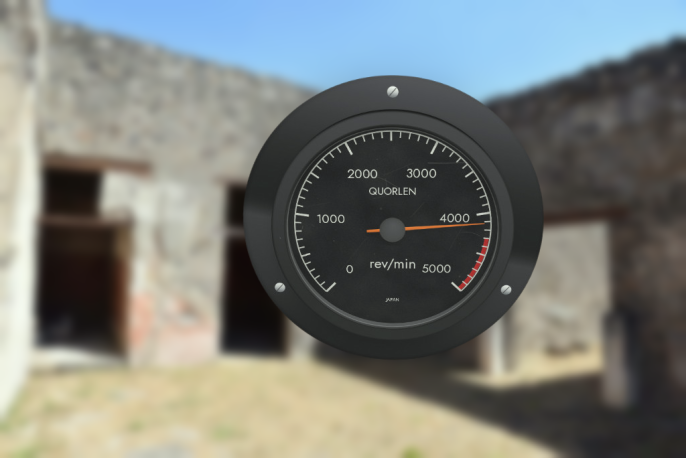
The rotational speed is 4100rpm
